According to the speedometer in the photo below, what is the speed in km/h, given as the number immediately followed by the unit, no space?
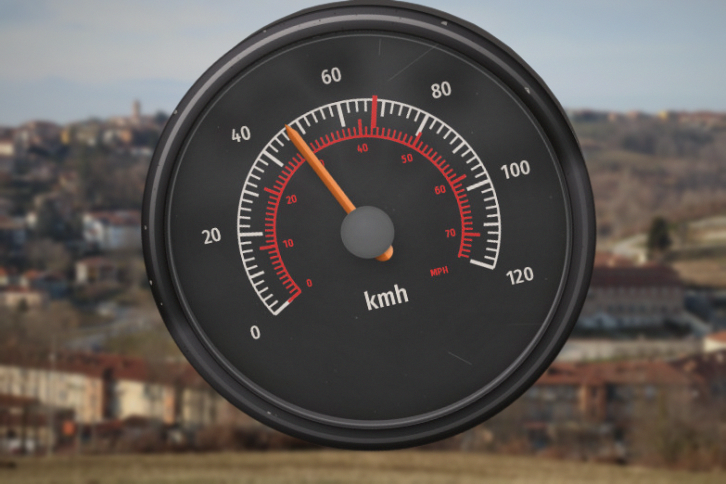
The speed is 48km/h
